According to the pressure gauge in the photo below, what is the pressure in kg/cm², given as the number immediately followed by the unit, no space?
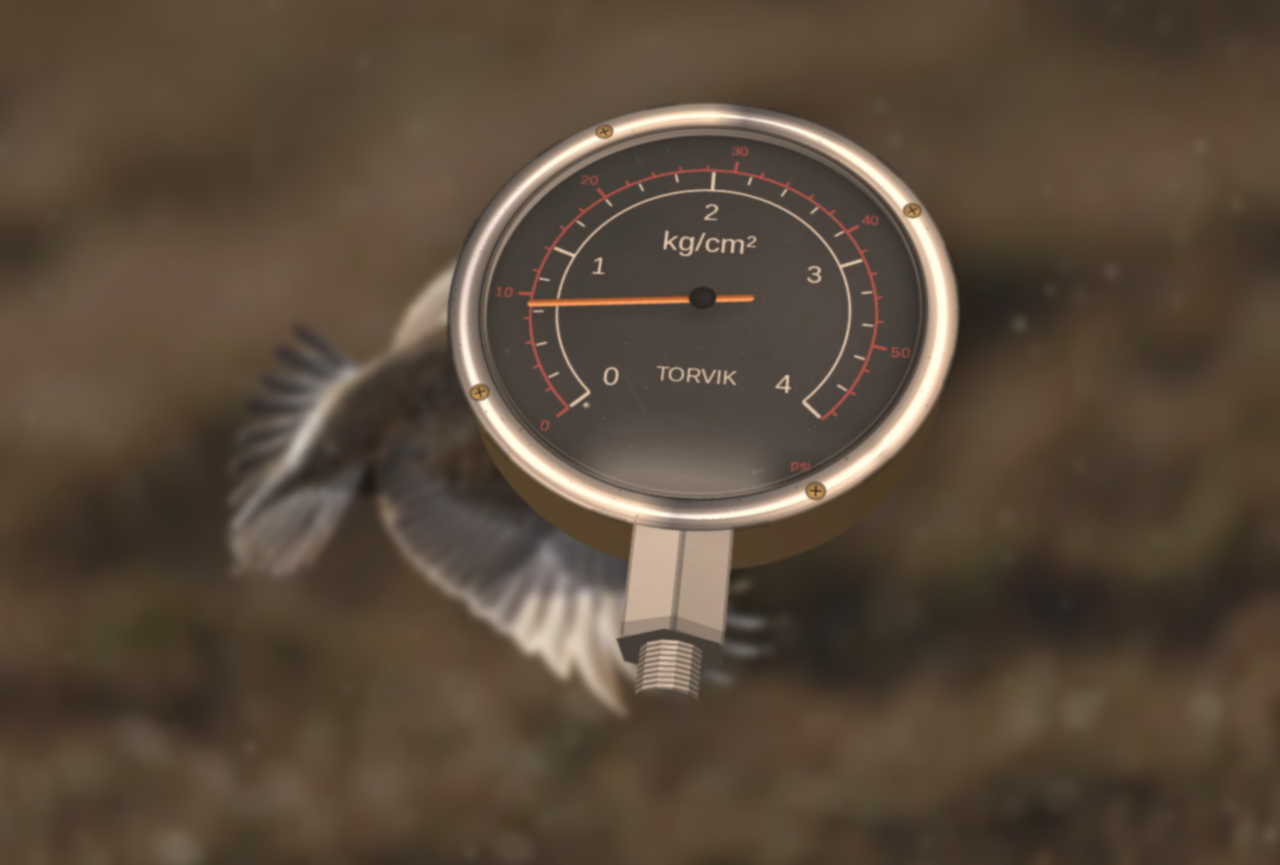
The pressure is 0.6kg/cm²
